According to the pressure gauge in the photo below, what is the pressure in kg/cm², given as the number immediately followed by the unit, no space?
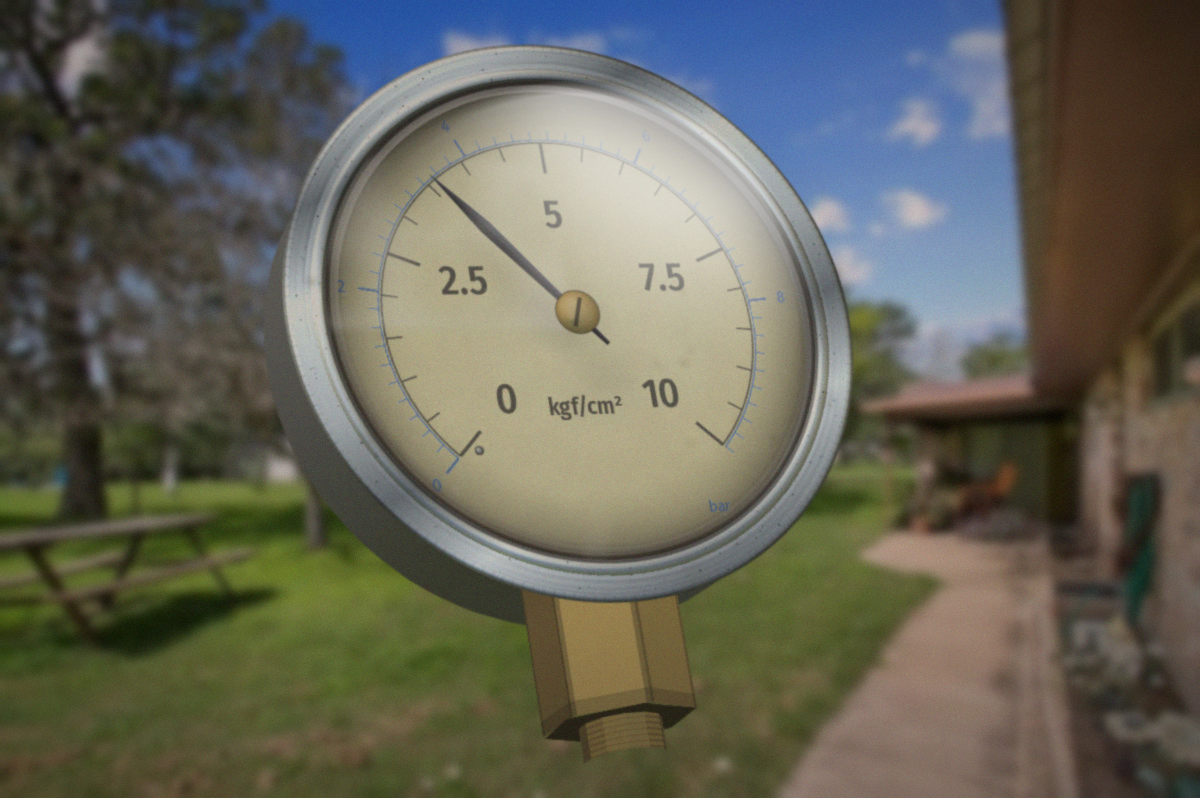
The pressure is 3.5kg/cm²
